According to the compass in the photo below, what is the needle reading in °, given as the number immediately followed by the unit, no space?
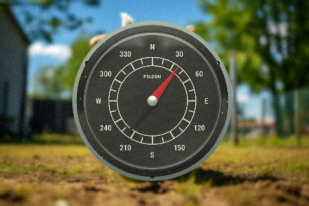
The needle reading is 37.5°
